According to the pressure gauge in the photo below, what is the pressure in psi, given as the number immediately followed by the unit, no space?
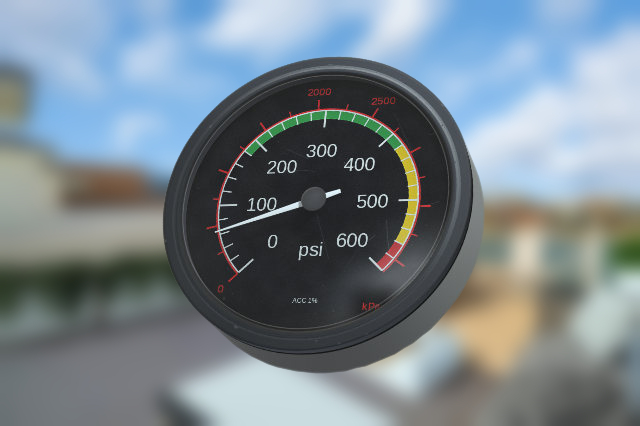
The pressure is 60psi
